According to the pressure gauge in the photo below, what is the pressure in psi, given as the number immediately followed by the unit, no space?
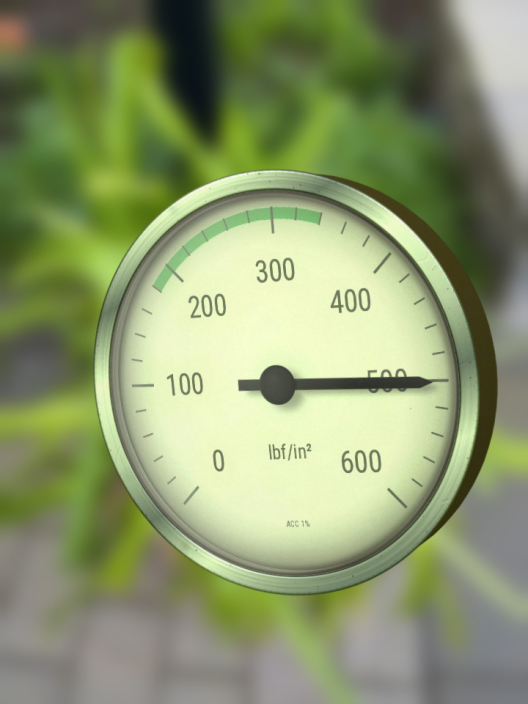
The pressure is 500psi
